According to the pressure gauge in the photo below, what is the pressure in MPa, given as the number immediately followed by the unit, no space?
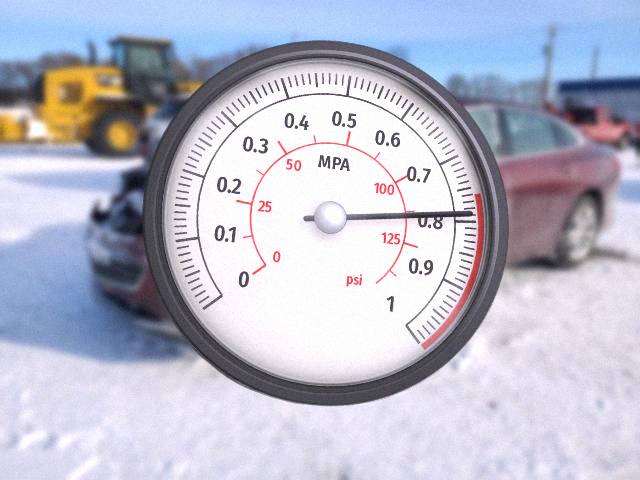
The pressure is 0.79MPa
